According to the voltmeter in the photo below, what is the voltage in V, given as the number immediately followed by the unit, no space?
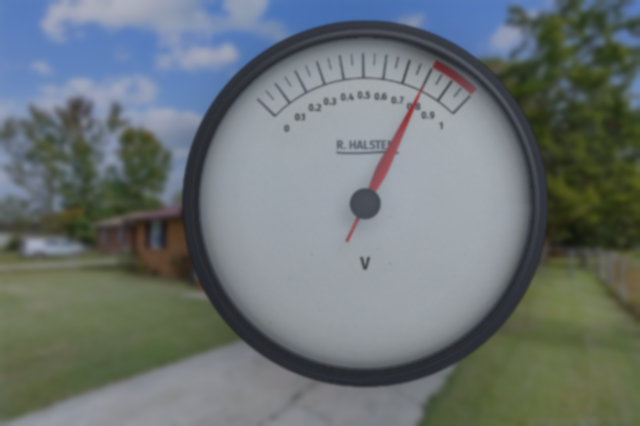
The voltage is 0.8V
